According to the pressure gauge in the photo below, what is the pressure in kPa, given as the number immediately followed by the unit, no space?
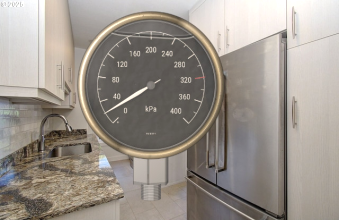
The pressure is 20kPa
